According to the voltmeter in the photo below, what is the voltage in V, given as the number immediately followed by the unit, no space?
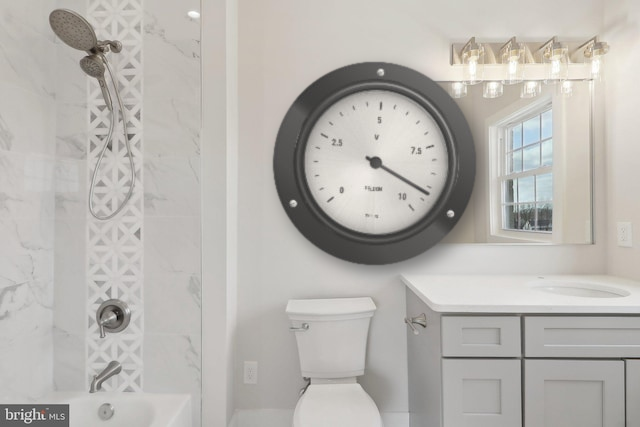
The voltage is 9.25V
